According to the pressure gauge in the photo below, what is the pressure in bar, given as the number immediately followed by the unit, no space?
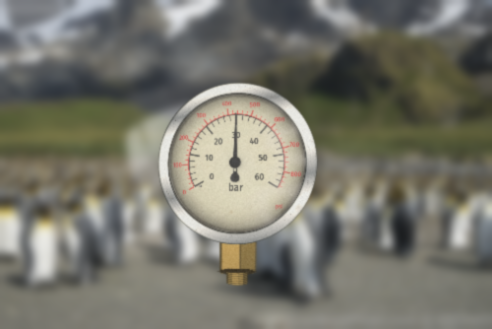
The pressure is 30bar
